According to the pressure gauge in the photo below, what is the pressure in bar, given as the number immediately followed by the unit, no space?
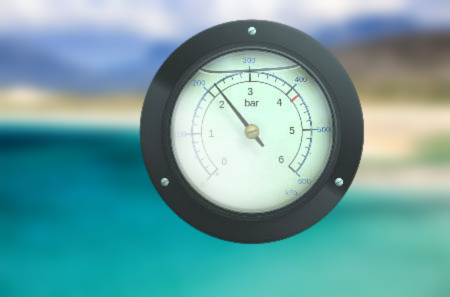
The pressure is 2.2bar
